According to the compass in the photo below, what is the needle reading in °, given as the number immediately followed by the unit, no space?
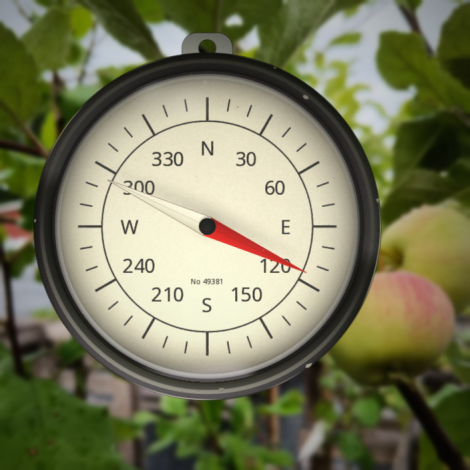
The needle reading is 115°
